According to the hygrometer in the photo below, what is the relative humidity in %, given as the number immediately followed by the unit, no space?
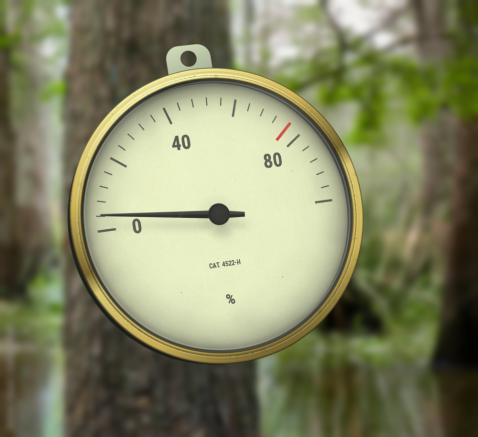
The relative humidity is 4%
